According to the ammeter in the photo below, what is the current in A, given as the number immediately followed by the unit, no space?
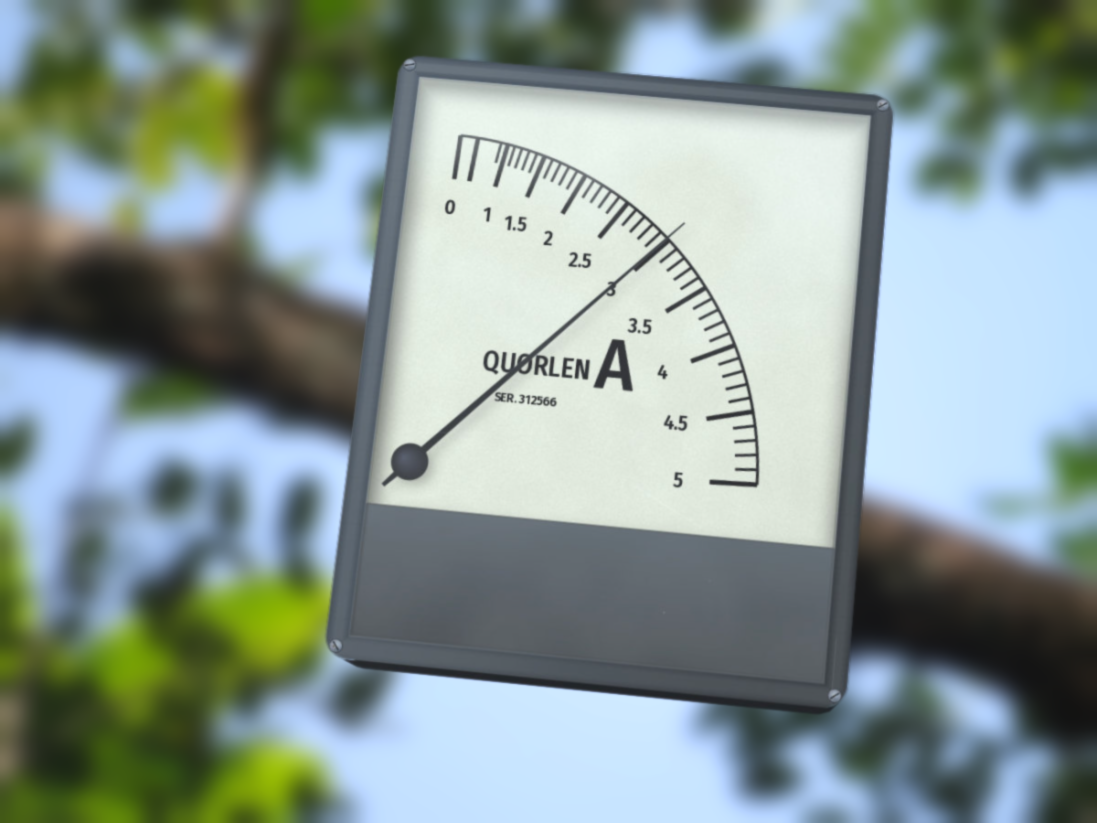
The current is 3A
